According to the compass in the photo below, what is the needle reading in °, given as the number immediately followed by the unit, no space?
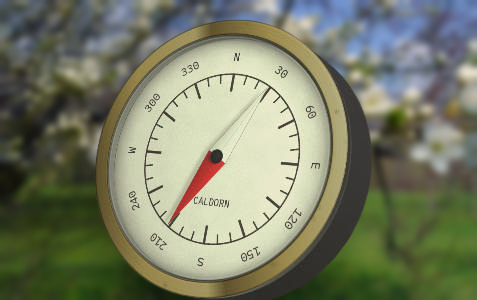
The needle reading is 210°
